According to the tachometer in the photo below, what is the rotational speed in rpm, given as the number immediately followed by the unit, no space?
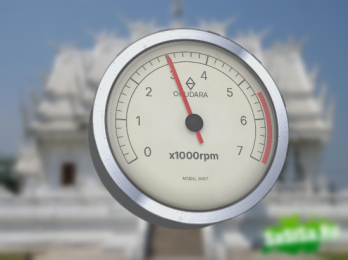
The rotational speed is 3000rpm
